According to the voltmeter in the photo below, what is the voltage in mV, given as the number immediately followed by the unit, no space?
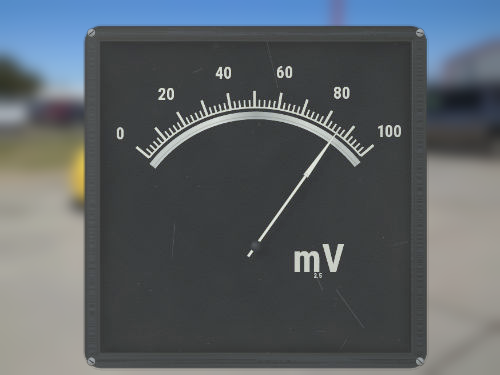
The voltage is 86mV
